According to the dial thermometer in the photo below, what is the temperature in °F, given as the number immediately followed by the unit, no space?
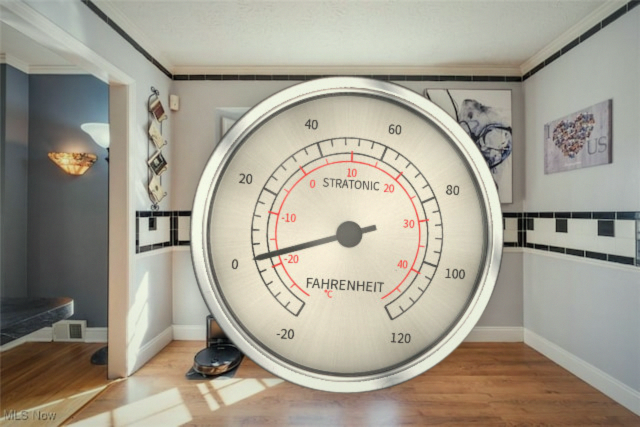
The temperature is 0°F
